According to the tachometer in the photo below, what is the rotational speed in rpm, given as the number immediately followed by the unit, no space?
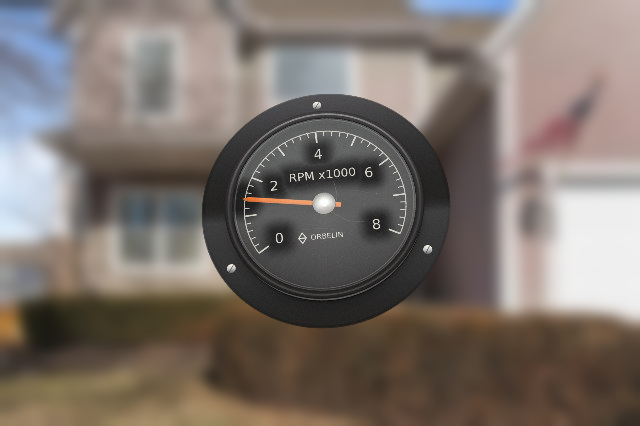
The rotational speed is 1400rpm
